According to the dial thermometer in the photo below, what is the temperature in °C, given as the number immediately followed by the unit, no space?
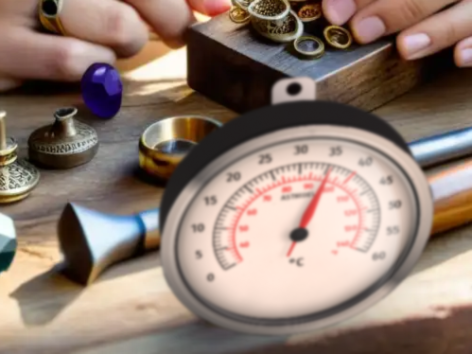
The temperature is 35°C
